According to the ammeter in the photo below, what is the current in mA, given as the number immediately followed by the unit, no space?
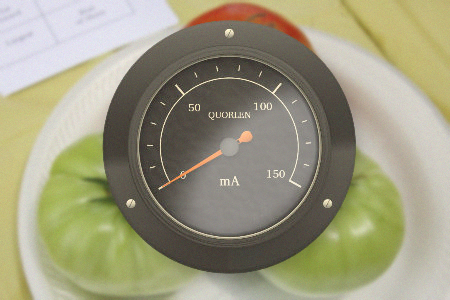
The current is 0mA
